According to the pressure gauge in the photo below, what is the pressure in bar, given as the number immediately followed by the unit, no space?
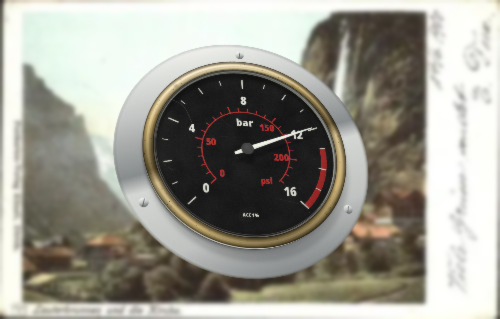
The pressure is 12bar
